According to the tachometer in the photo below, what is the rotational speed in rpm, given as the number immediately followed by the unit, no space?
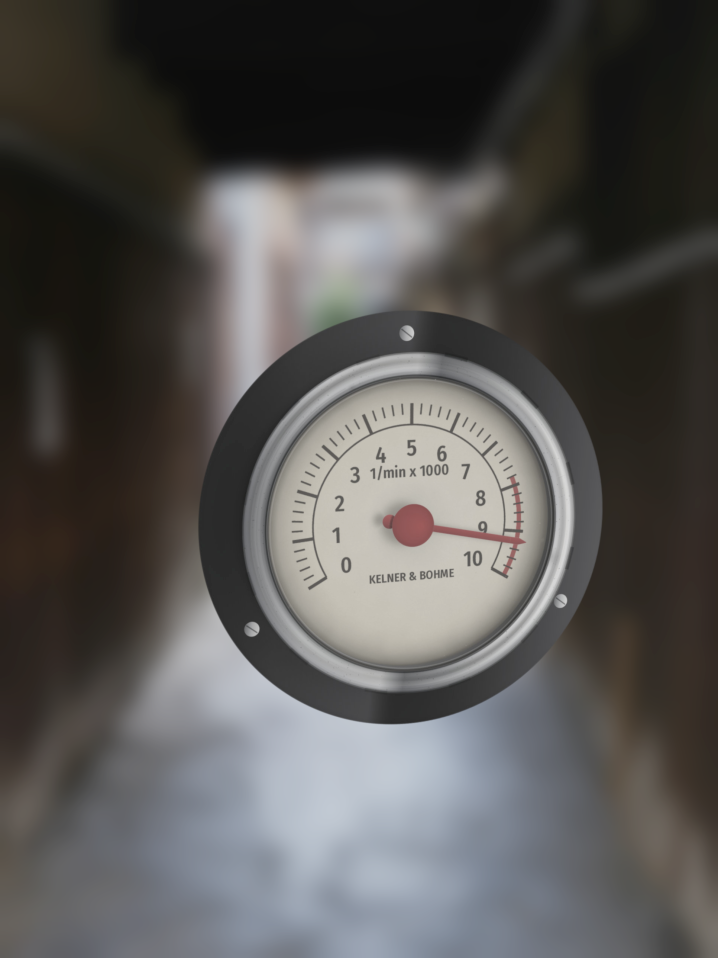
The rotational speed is 9200rpm
